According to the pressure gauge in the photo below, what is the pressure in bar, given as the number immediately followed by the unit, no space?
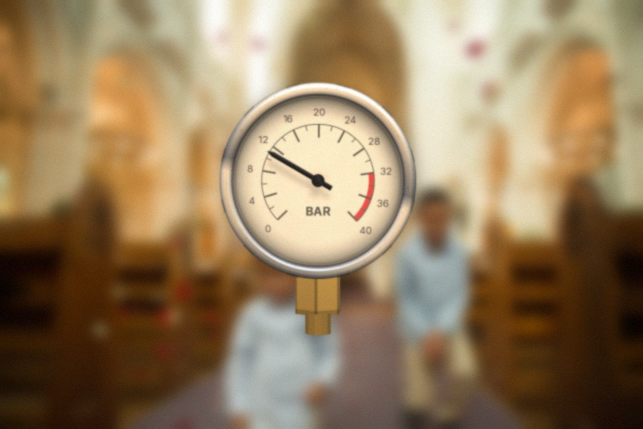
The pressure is 11bar
